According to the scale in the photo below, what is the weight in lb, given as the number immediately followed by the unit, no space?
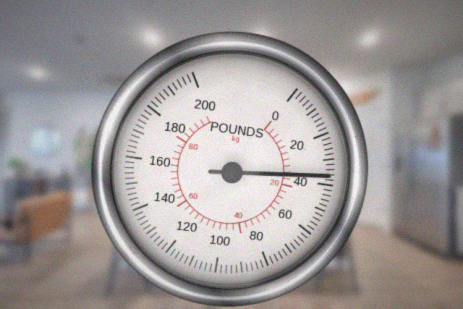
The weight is 36lb
